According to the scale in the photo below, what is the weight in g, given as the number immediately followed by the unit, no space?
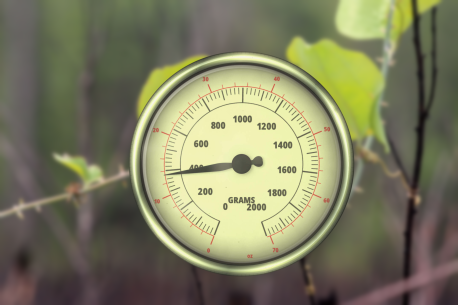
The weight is 380g
